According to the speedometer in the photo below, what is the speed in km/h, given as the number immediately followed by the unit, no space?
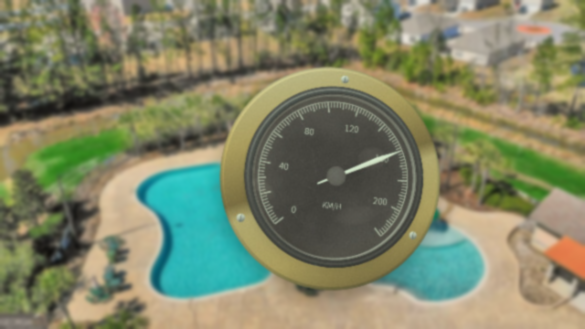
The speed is 160km/h
